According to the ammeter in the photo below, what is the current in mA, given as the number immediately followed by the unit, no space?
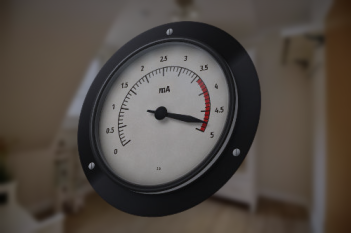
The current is 4.8mA
